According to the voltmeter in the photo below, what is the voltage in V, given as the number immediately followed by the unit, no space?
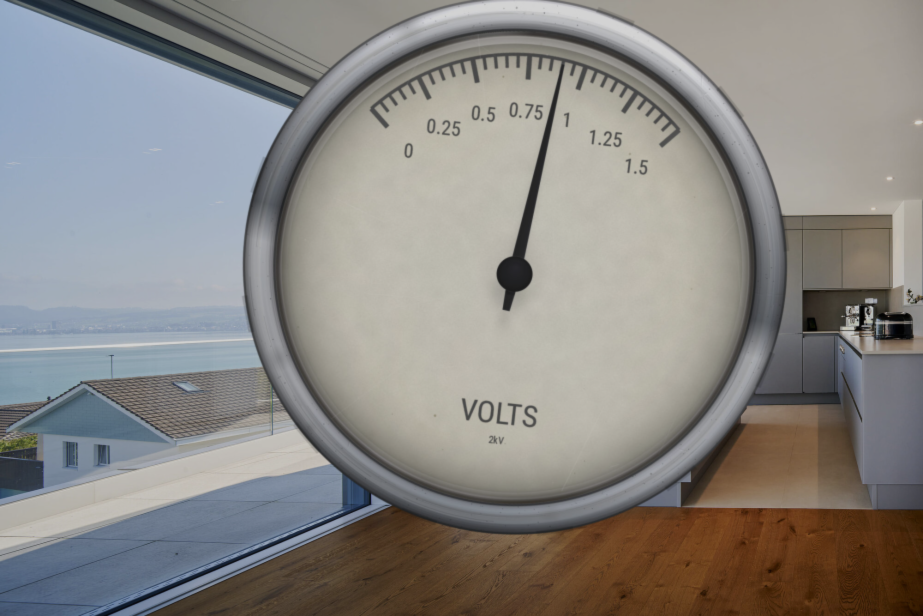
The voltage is 0.9V
